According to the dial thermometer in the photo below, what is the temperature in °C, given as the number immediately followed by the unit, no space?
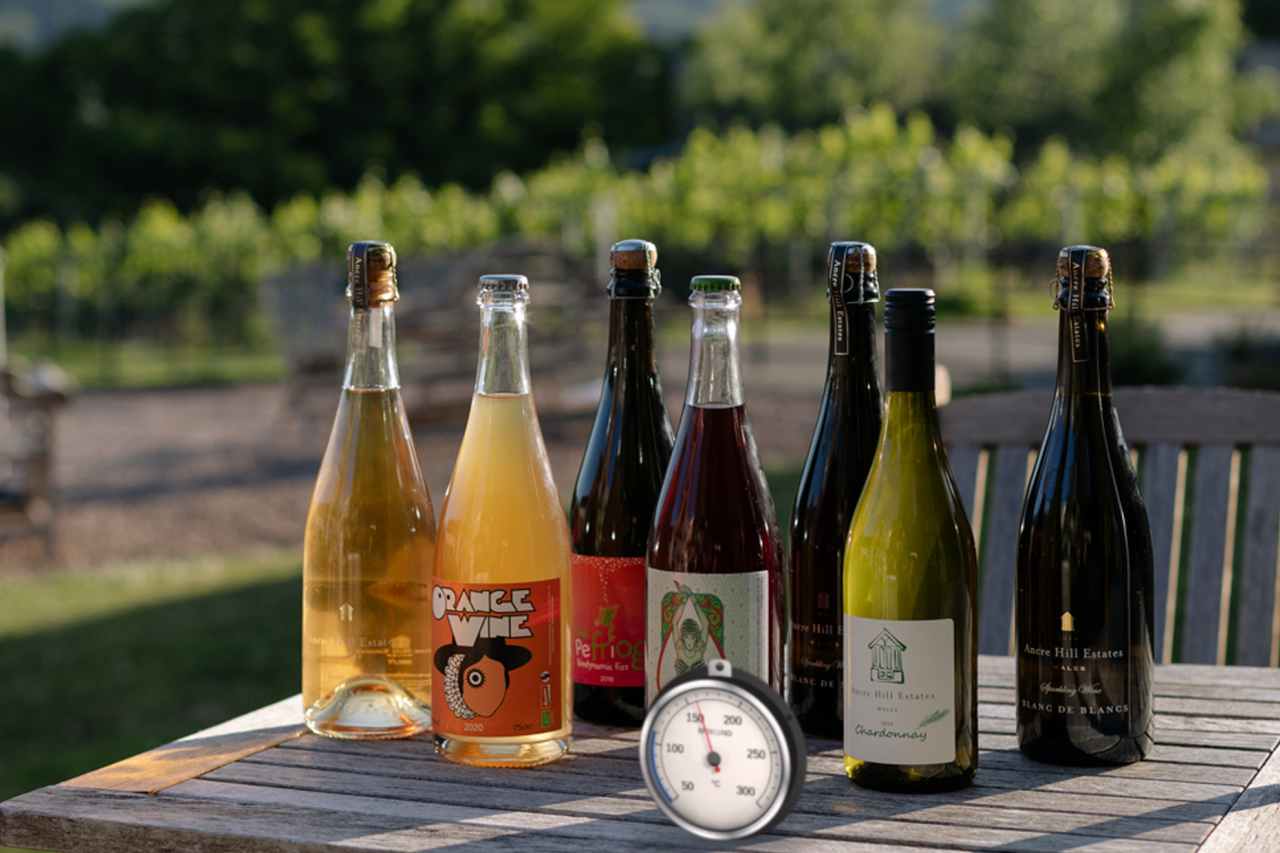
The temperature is 160°C
